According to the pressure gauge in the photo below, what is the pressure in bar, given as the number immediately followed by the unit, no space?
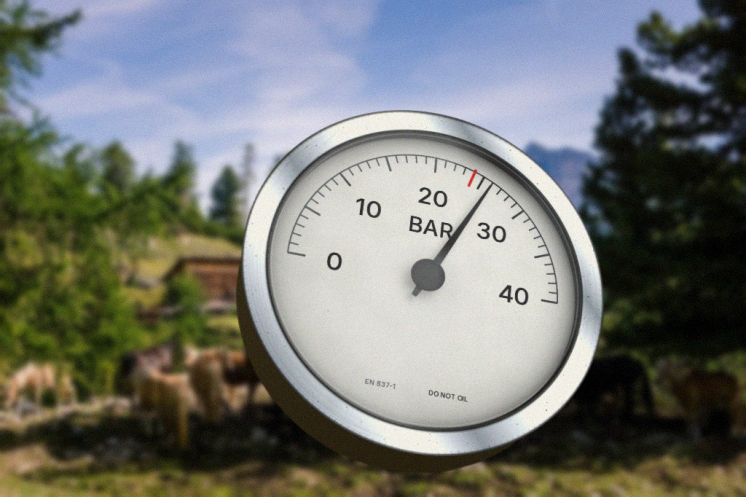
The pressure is 26bar
